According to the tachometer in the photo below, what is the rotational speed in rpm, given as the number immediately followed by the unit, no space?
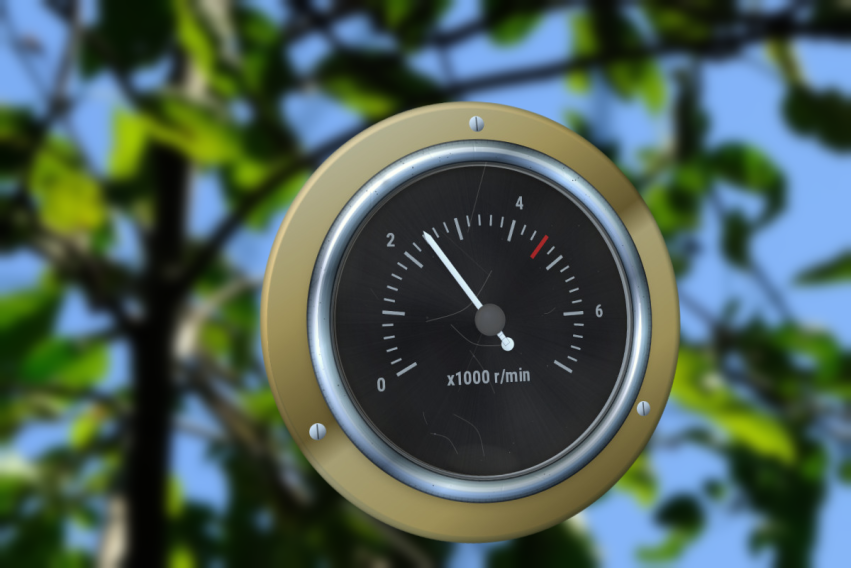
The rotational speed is 2400rpm
